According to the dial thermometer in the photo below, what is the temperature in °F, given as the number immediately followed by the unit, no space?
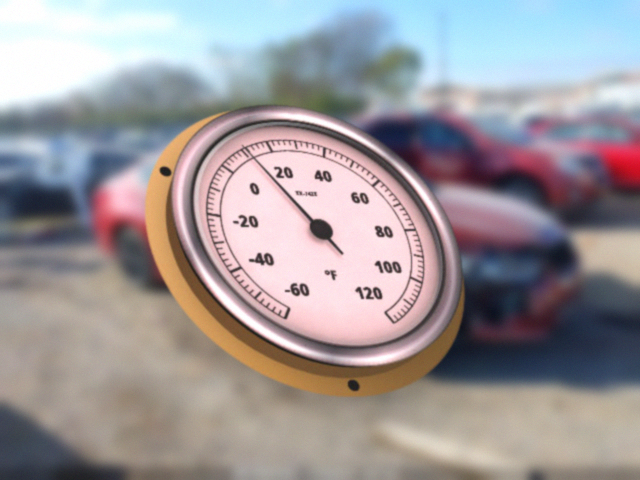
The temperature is 10°F
